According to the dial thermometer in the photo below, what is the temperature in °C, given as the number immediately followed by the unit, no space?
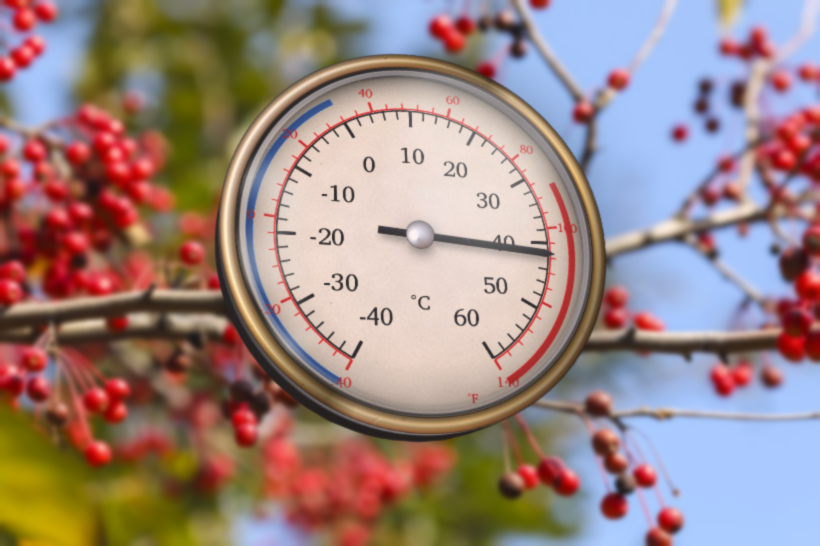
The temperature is 42°C
